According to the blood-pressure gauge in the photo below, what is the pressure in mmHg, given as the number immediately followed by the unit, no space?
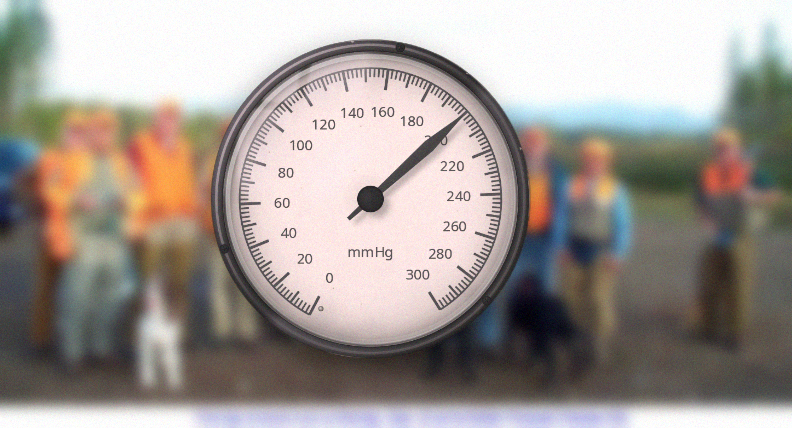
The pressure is 200mmHg
